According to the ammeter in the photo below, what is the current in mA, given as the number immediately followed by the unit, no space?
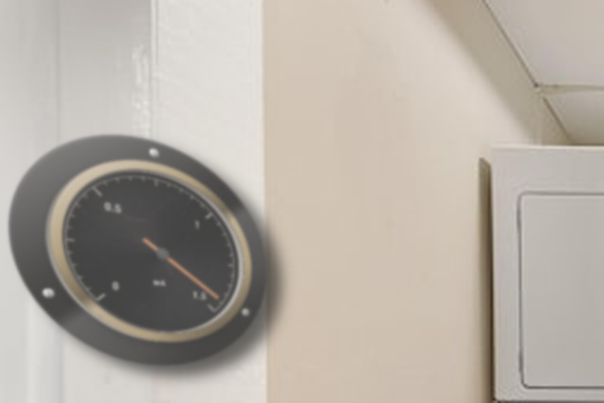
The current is 1.45mA
